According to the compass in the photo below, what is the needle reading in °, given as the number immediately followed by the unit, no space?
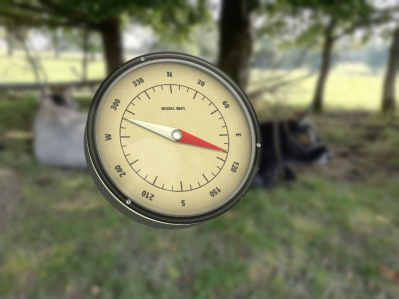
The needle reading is 110°
